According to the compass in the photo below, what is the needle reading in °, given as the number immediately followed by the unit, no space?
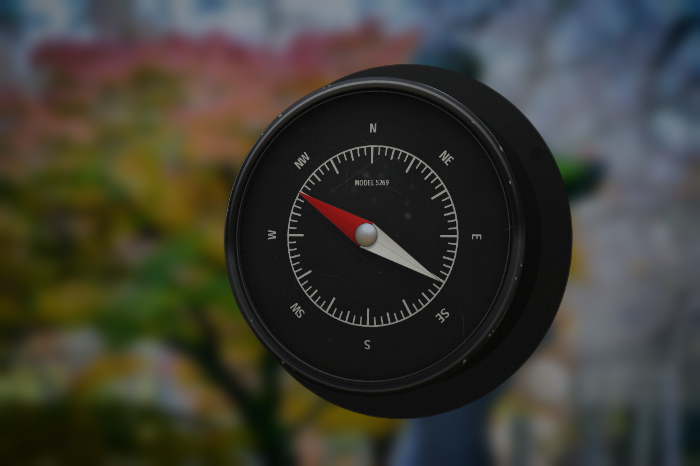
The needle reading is 300°
